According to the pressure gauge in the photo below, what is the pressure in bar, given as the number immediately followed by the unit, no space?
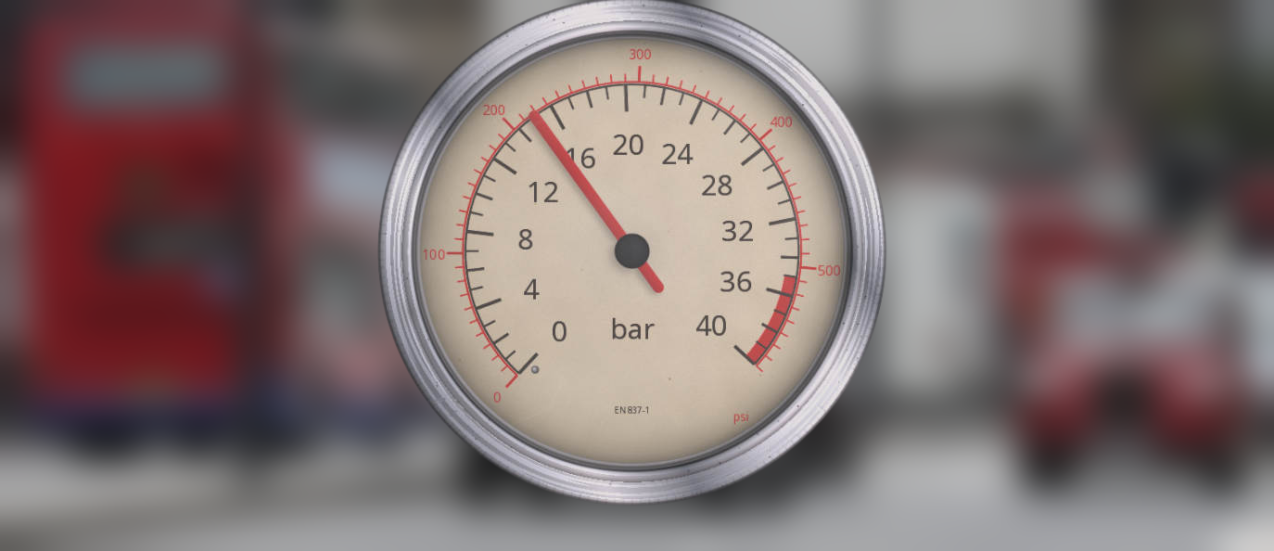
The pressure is 15bar
